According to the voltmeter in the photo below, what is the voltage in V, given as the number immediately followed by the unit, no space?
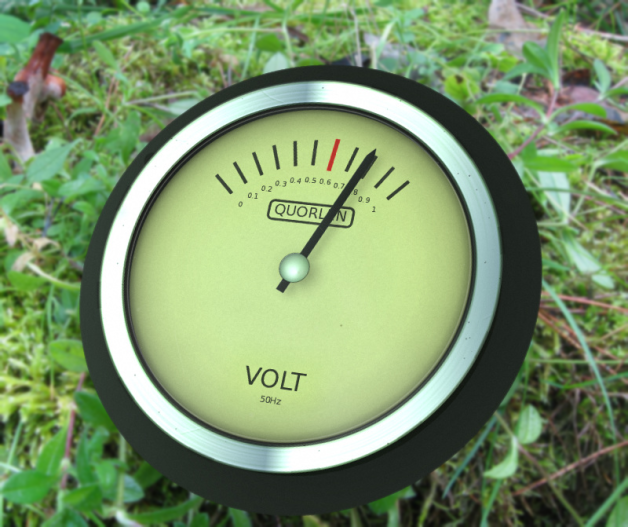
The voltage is 0.8V
